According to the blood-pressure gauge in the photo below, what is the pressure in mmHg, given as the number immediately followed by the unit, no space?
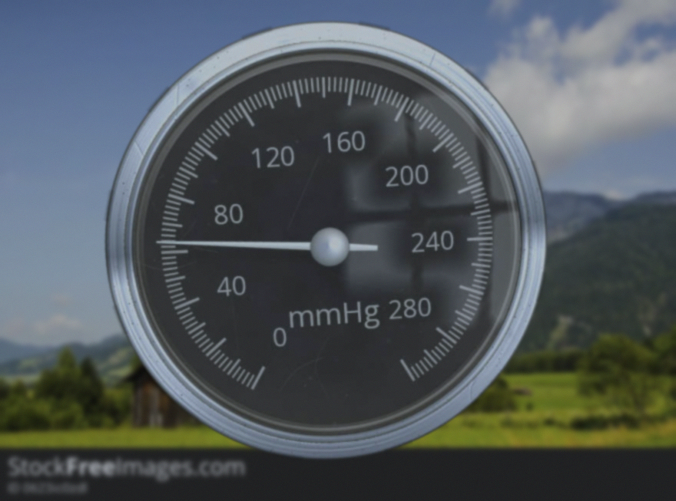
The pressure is 64mmHg
